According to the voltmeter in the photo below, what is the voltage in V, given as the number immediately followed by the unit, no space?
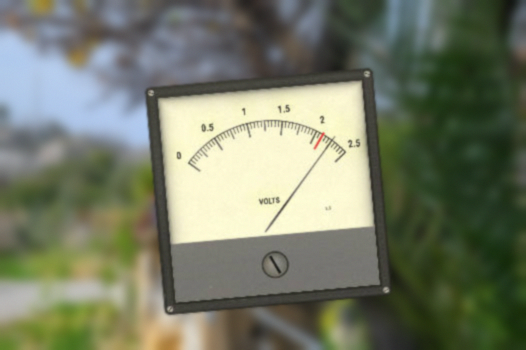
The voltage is 2.25V
